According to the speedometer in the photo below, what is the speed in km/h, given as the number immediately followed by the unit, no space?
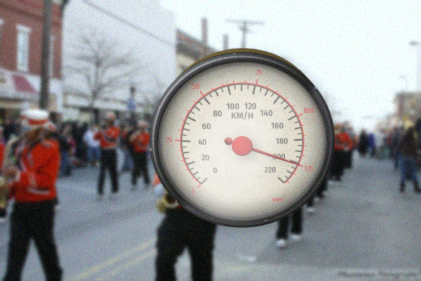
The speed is 200km/h
